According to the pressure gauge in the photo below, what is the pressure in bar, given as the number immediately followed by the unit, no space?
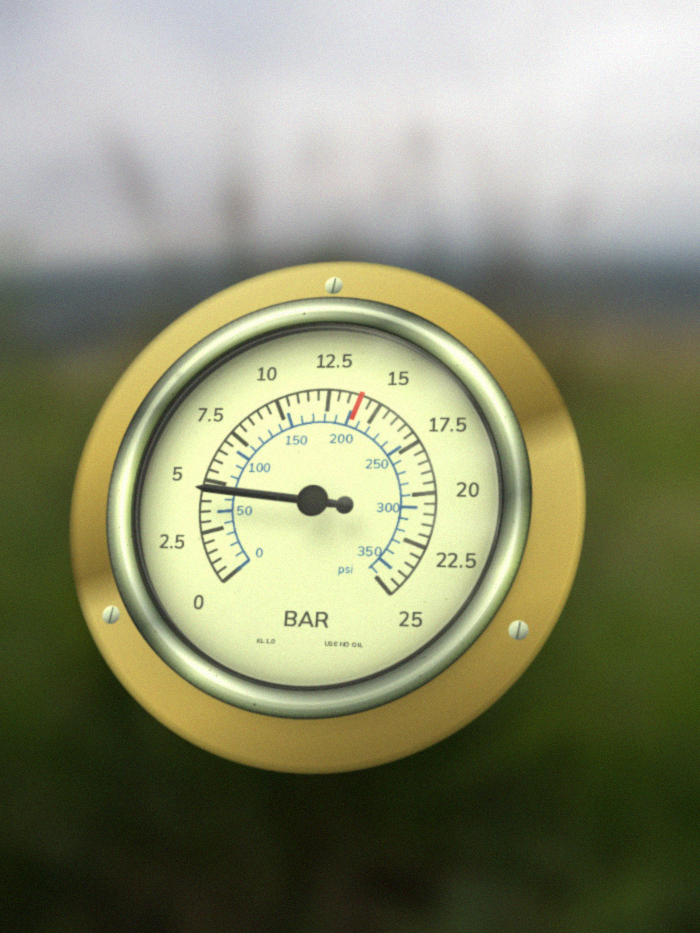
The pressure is 4.5bar
